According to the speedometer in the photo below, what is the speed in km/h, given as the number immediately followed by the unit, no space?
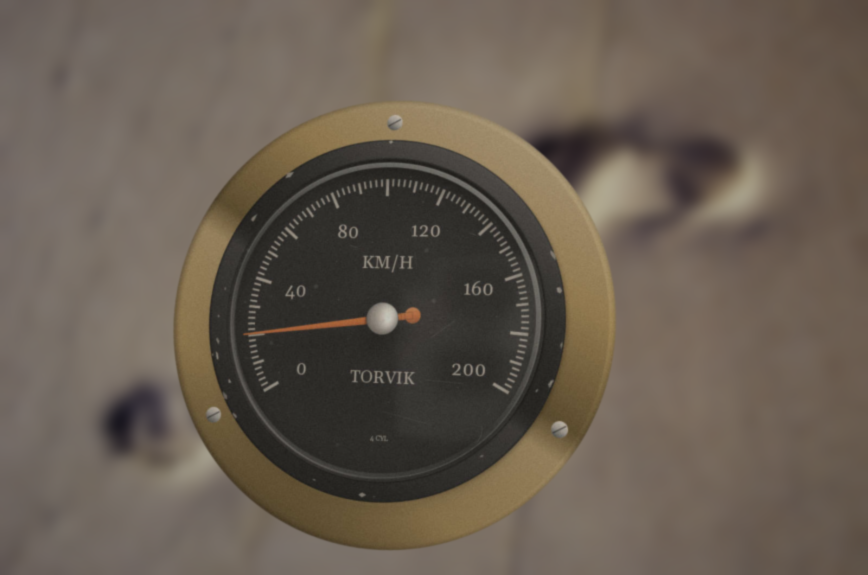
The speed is 20km/h
